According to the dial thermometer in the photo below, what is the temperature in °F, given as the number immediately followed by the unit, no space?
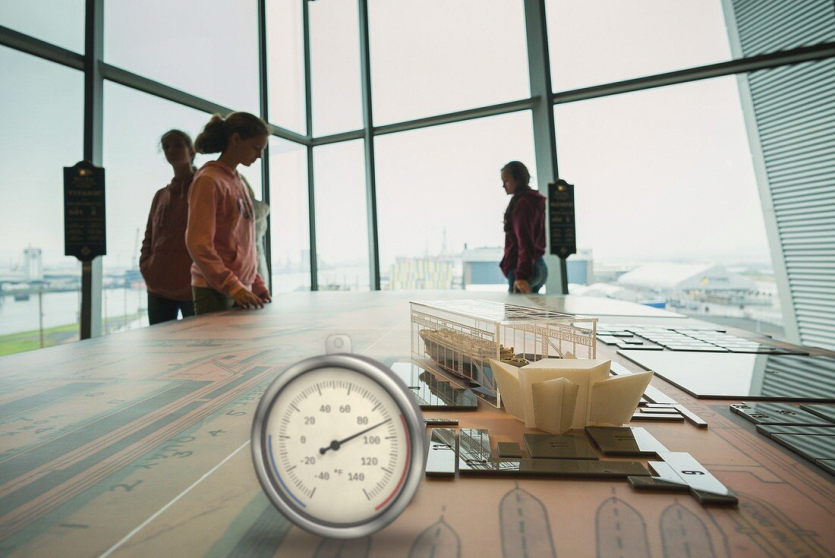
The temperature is 90°F
